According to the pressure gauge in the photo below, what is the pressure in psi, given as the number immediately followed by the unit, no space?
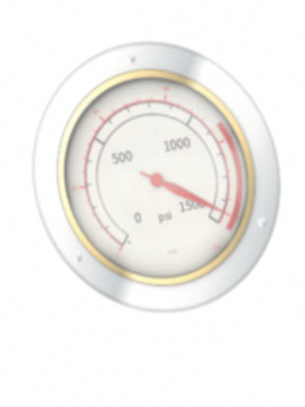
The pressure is 1450psi
